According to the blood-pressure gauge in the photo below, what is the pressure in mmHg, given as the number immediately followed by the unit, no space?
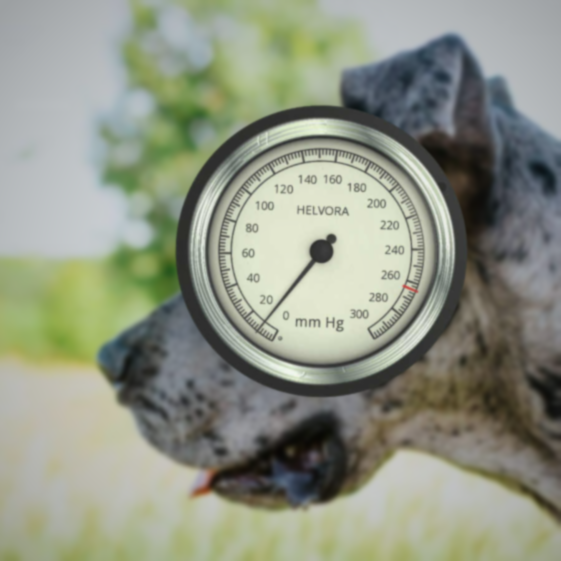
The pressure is 10mmHg
